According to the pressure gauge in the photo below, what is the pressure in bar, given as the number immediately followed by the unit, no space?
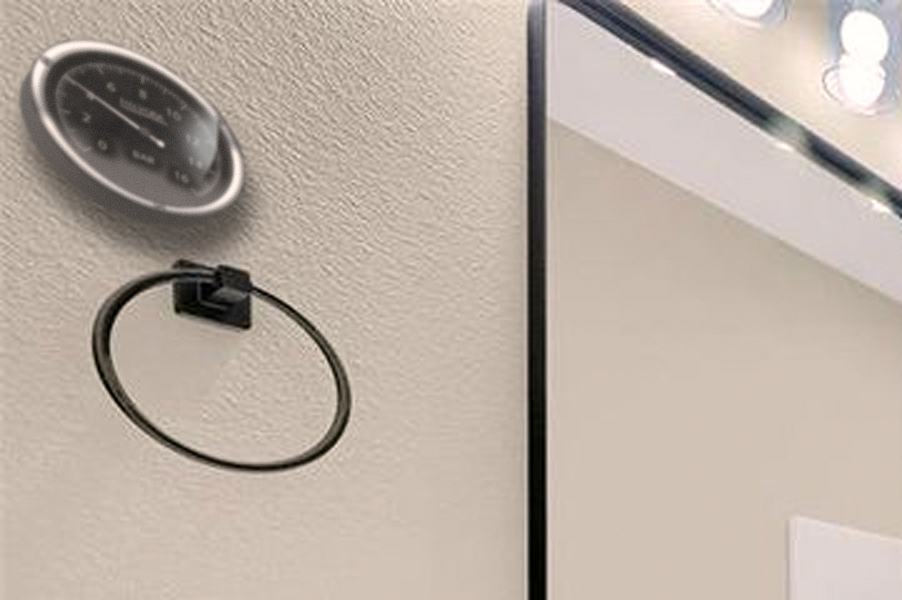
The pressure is 4bar
